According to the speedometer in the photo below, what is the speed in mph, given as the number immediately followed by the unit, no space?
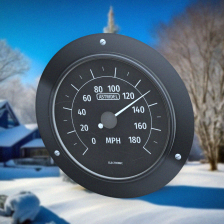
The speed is 130mph
